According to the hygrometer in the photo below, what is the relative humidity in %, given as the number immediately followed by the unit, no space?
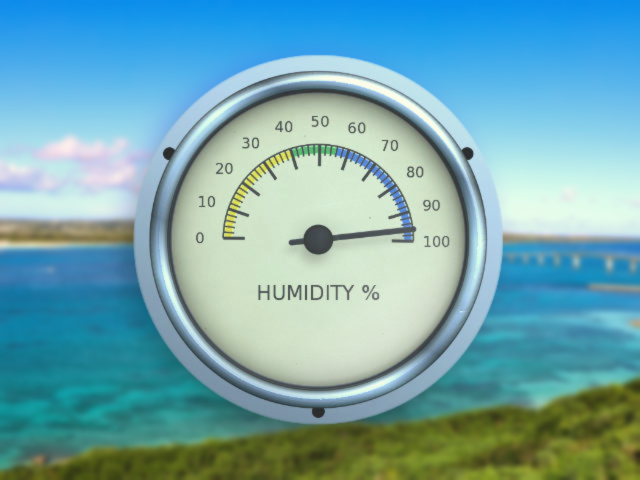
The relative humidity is 96%
